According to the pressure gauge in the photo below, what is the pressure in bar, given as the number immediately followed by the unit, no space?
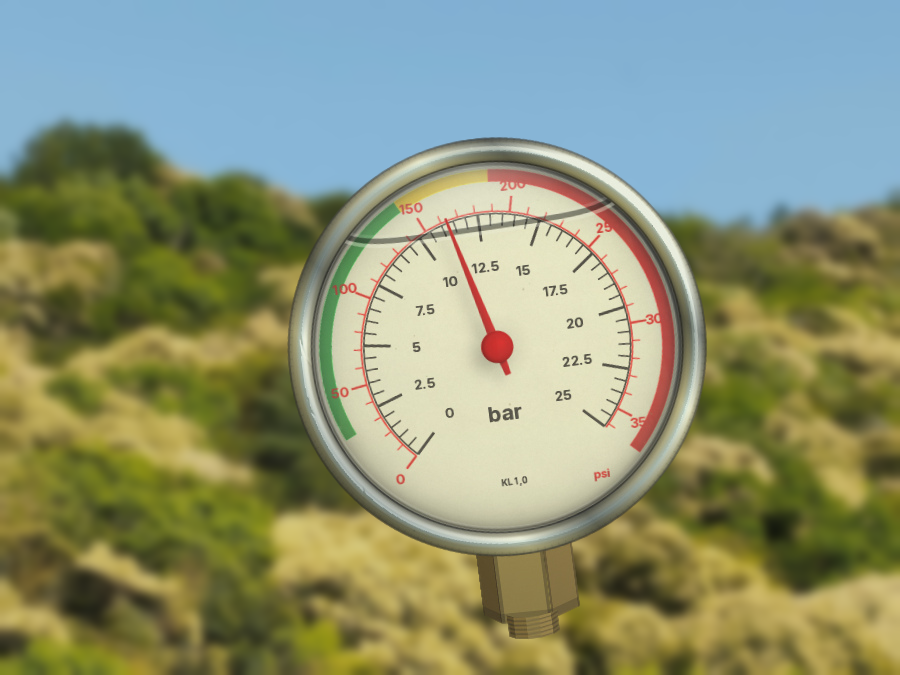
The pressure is 11.25bar
